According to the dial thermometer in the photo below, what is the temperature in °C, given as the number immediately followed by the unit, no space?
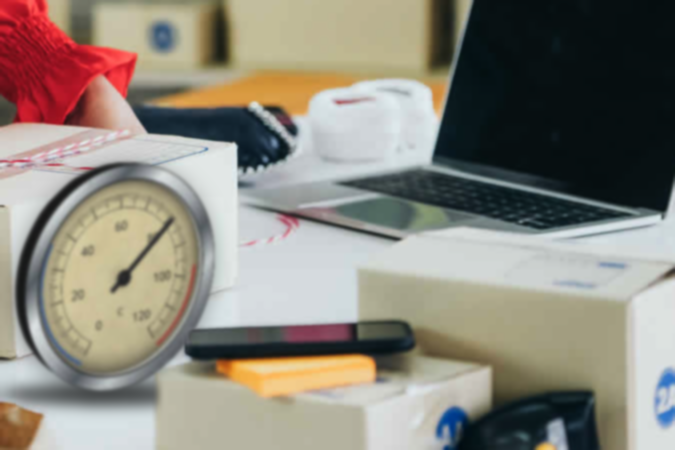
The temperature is 80°C
